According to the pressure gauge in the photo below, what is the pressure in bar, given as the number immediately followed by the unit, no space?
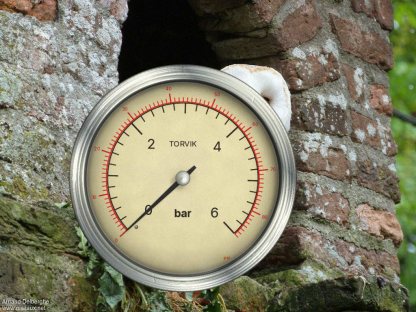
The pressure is 0bar
